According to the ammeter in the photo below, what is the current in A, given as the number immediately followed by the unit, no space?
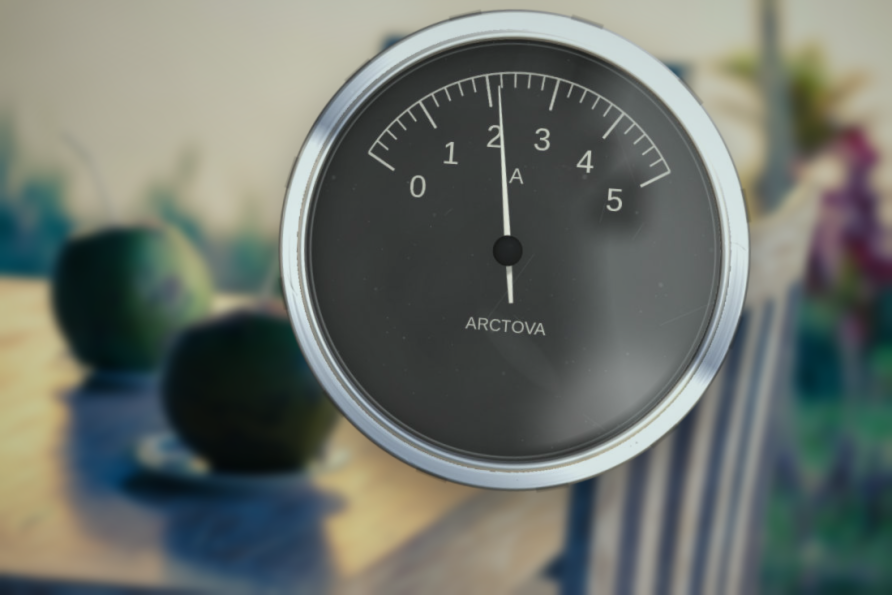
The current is 2.2A
